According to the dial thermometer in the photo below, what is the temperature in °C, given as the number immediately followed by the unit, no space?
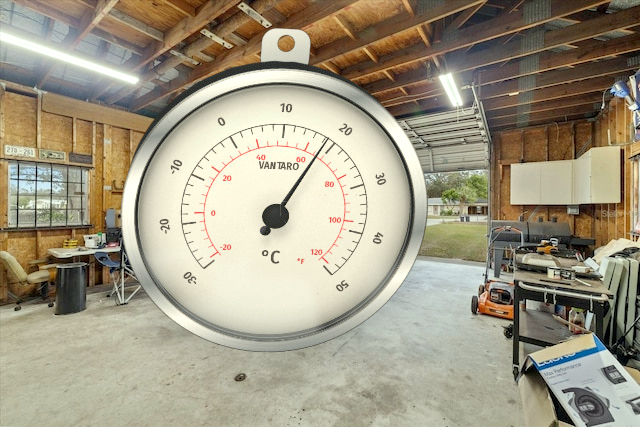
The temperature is 18°C
